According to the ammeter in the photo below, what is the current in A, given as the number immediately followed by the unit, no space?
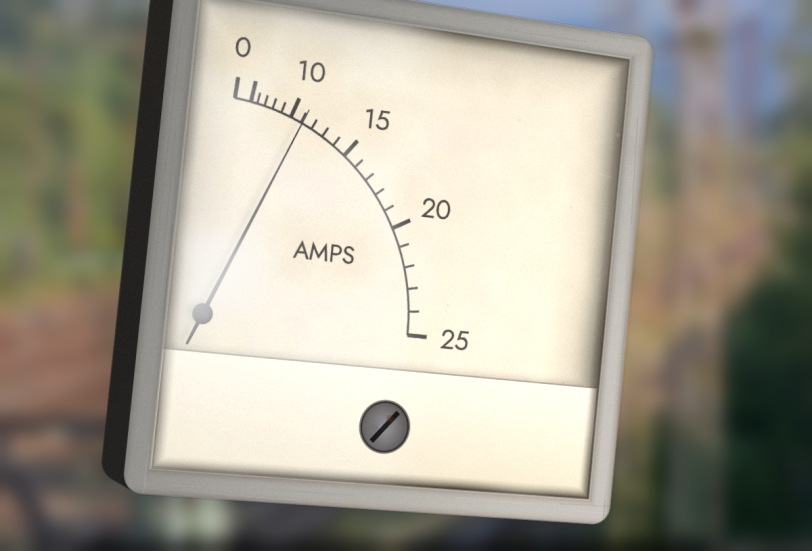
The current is 11A
